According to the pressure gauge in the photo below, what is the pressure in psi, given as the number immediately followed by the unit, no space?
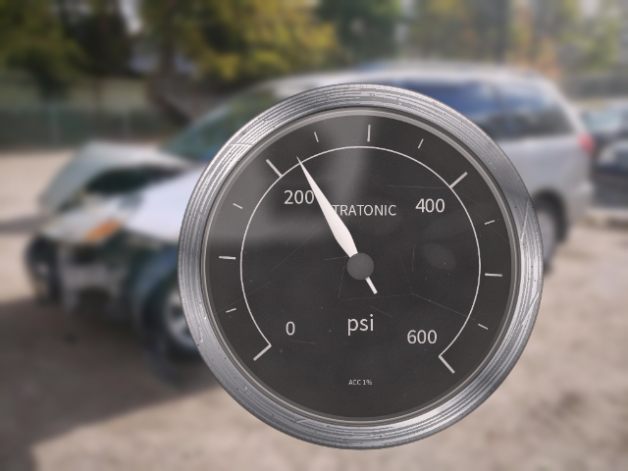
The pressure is 225psi
